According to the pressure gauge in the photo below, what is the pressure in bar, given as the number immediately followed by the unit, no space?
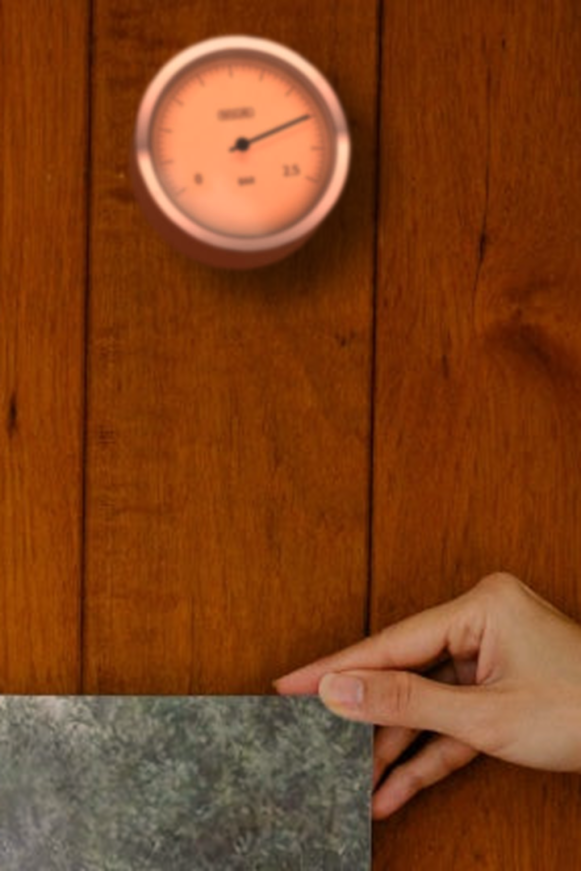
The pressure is 2bar
